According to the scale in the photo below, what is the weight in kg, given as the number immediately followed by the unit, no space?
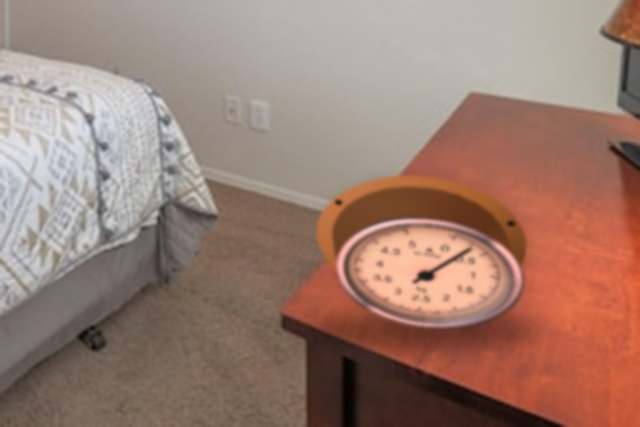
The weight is 0.25kg
